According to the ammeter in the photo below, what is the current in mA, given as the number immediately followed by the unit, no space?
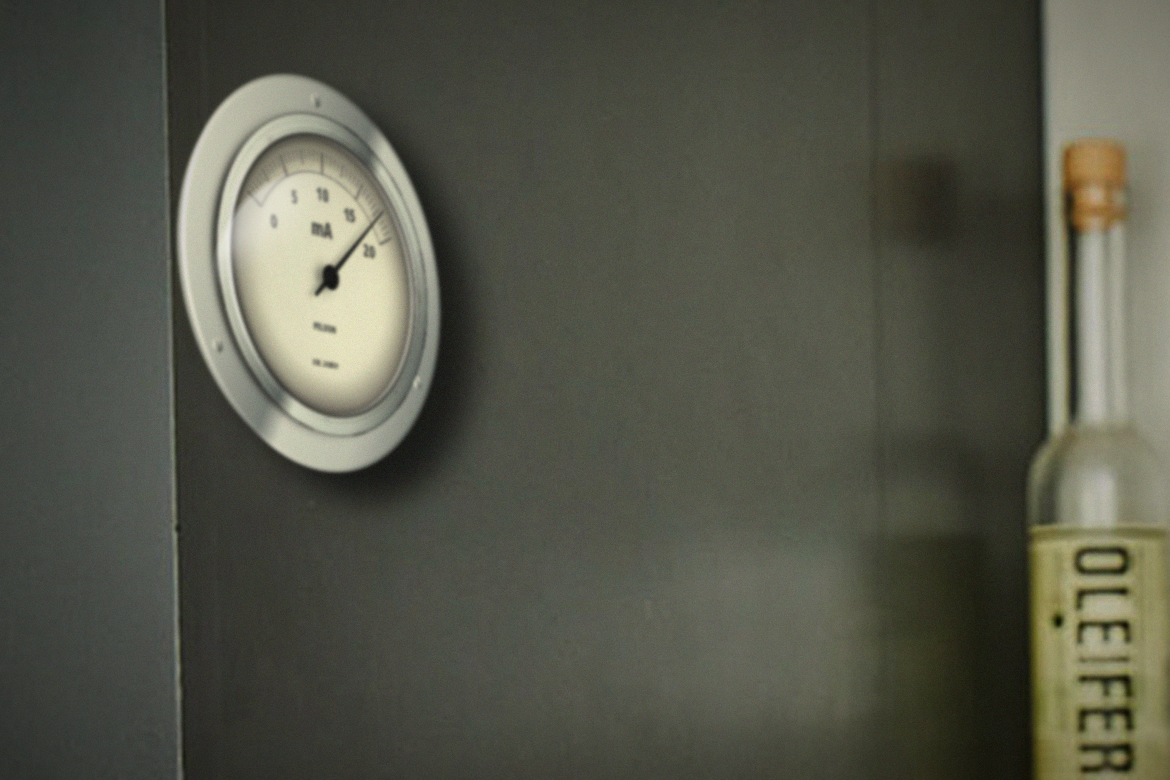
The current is 17.5mA
